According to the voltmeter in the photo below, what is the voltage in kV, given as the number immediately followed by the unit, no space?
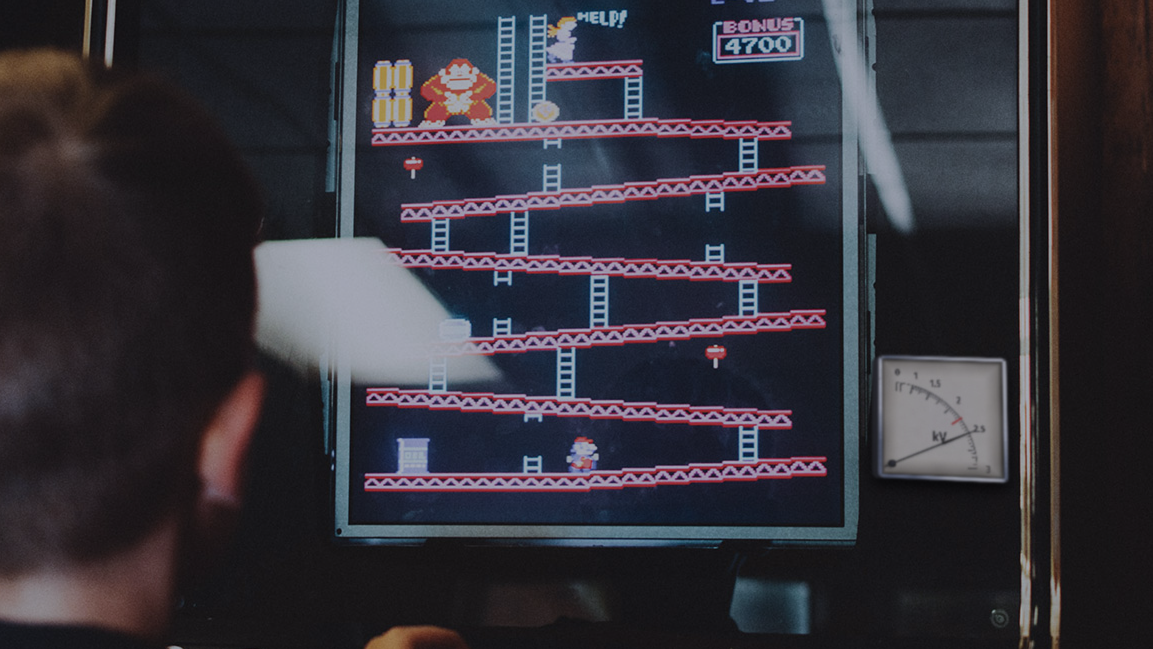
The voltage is 2.5kV
